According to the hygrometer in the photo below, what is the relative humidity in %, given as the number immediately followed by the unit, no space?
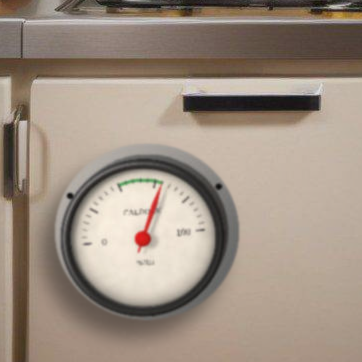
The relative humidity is 64%
